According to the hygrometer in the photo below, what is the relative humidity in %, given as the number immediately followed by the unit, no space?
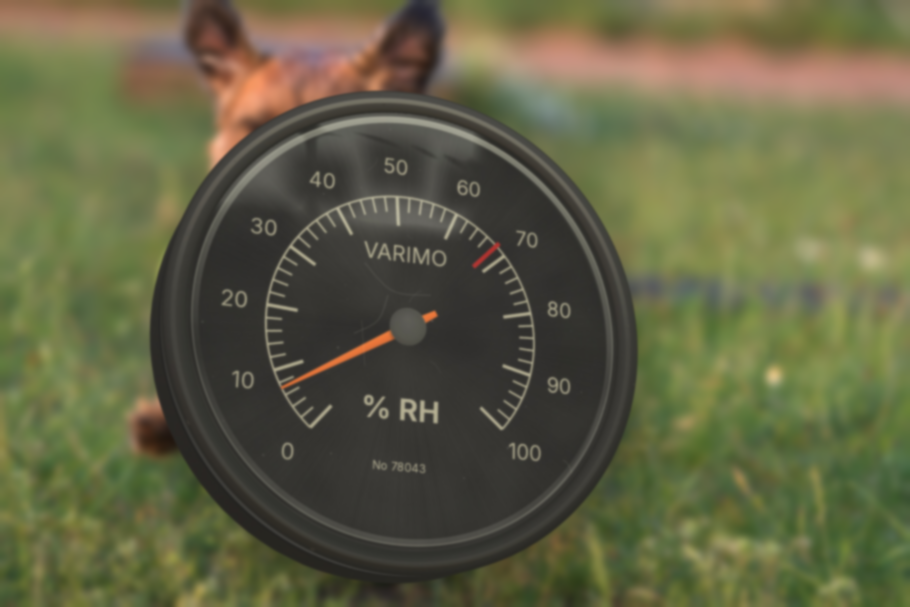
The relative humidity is 7%
